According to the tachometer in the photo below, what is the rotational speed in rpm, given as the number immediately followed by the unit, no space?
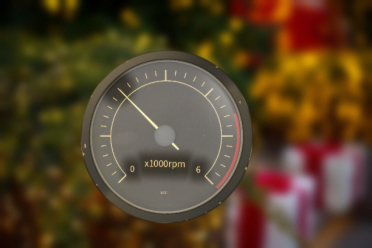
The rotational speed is 2000rpm
